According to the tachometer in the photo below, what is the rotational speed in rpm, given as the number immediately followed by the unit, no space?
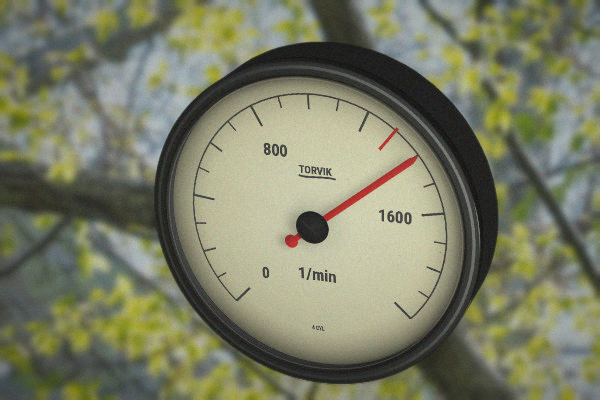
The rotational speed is 1400rpm
